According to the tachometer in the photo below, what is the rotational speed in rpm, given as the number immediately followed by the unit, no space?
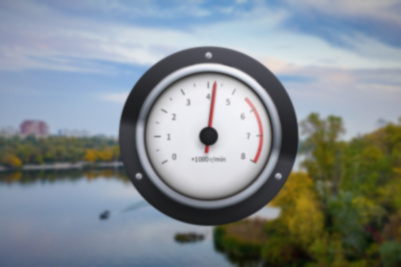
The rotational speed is 4250rpm
